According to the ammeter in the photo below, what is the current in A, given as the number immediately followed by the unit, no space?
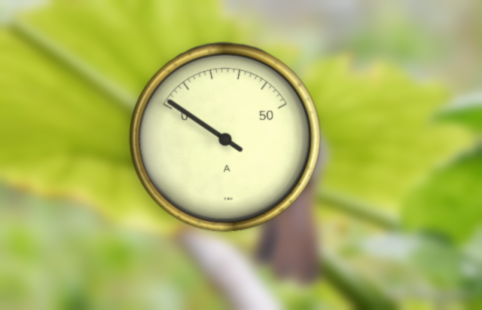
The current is 2A
